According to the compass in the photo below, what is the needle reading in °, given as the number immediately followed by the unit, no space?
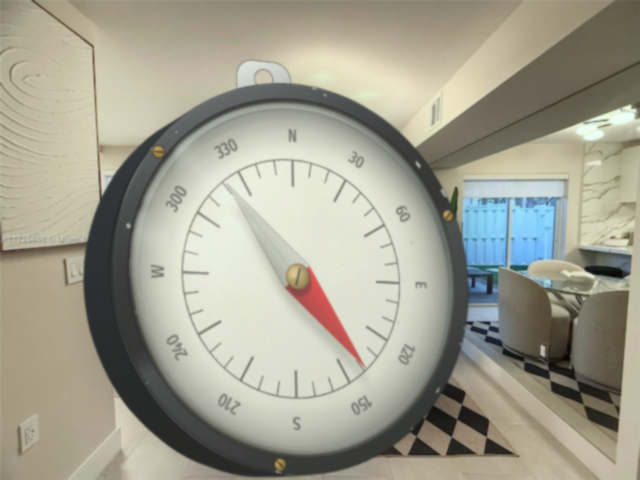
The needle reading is 140°
